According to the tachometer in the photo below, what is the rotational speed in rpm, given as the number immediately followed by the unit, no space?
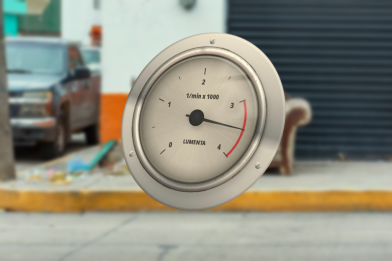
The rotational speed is 3500rpm
